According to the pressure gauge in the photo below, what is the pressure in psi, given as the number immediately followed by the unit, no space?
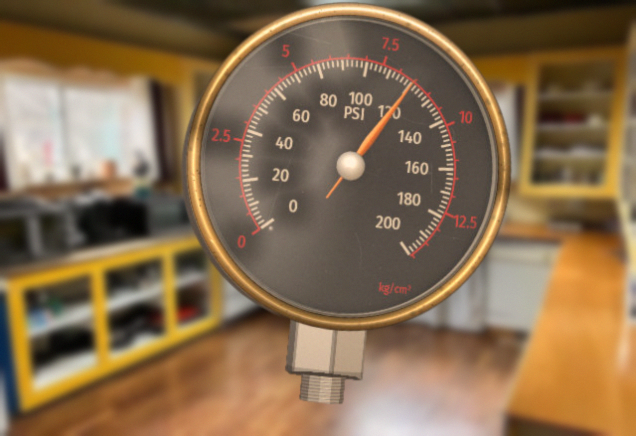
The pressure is 120psi
